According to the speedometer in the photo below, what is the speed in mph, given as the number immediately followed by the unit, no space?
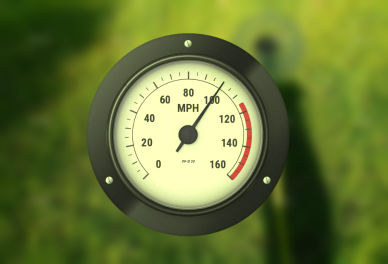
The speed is 100mph
